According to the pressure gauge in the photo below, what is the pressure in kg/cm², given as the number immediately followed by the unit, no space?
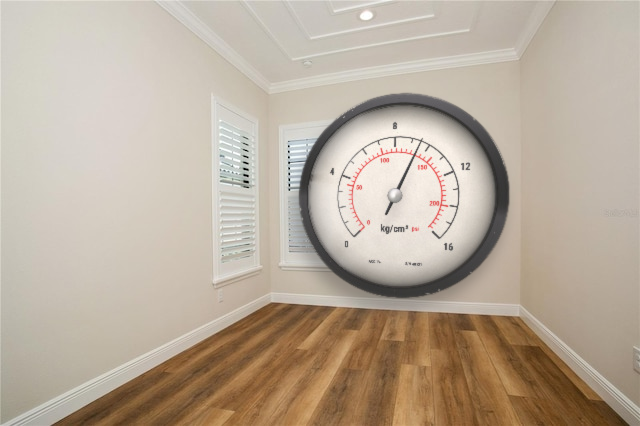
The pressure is 9.5kg/cm²
